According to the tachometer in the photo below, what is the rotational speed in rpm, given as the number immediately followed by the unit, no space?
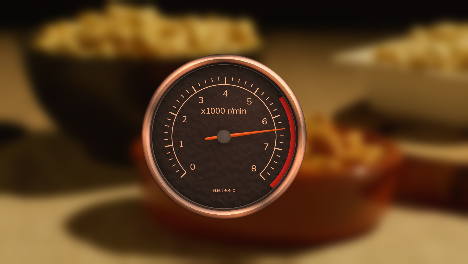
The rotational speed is 6400rpm
